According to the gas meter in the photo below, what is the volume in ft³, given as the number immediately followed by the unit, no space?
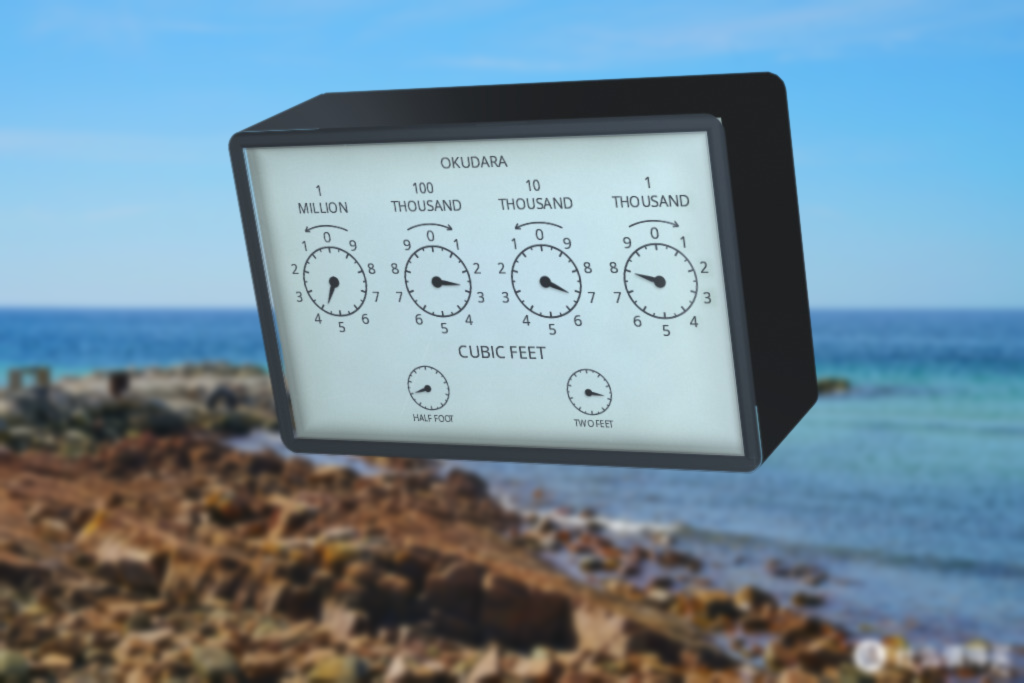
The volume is 426800ft³
